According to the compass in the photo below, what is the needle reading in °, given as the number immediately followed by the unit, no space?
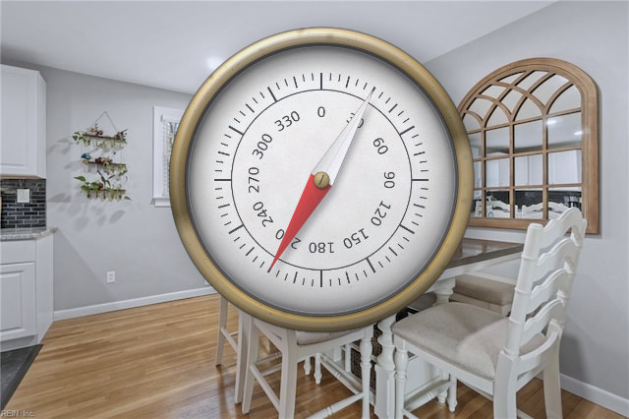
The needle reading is 210°
